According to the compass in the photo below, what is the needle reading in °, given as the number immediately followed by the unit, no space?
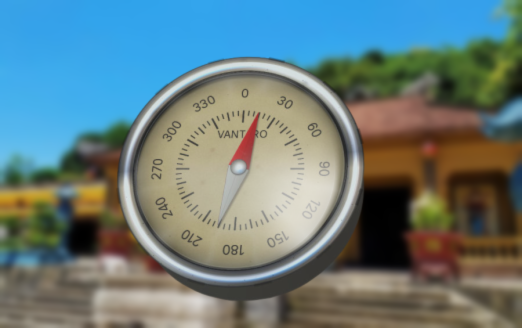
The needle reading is 15°
